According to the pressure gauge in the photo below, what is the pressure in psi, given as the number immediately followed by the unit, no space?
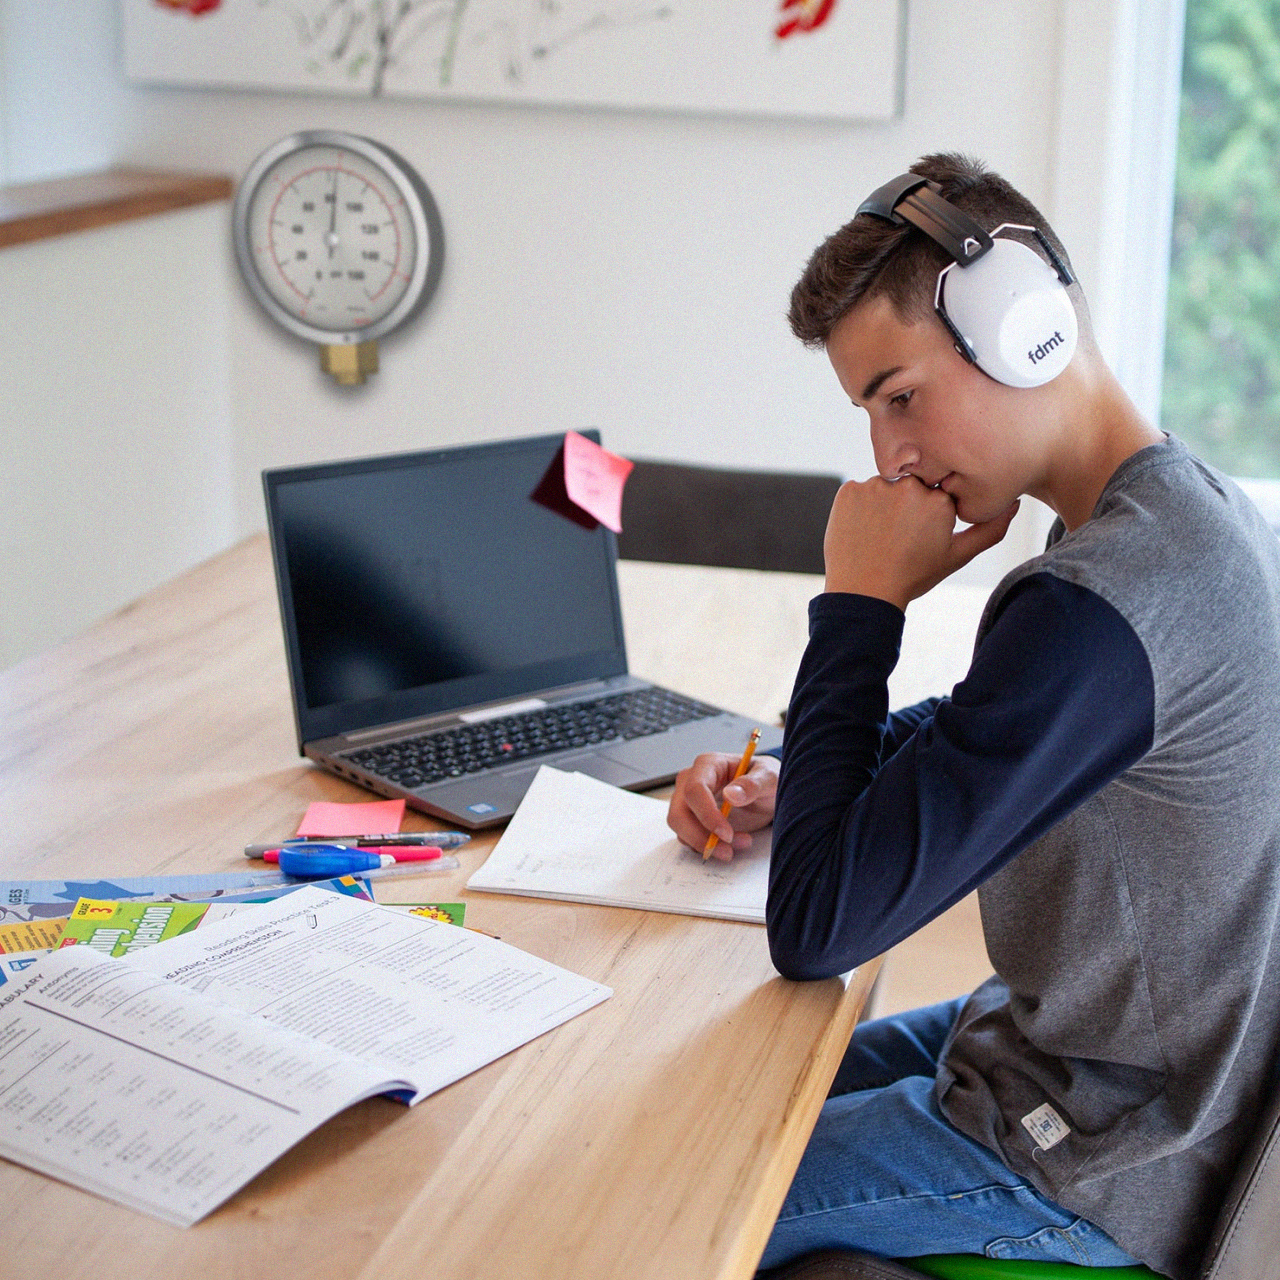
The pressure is 85psi
